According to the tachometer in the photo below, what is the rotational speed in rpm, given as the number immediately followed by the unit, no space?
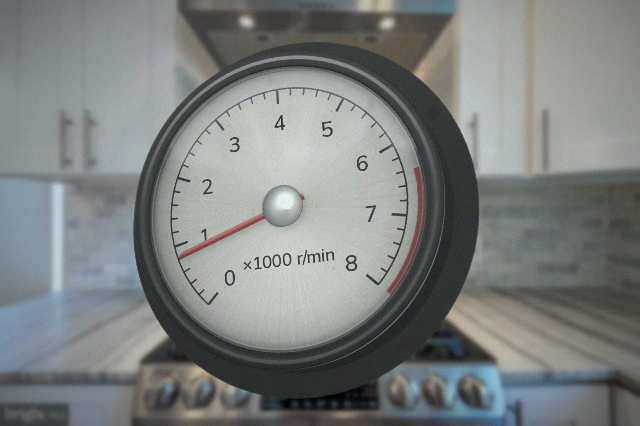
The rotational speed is 800rpm
